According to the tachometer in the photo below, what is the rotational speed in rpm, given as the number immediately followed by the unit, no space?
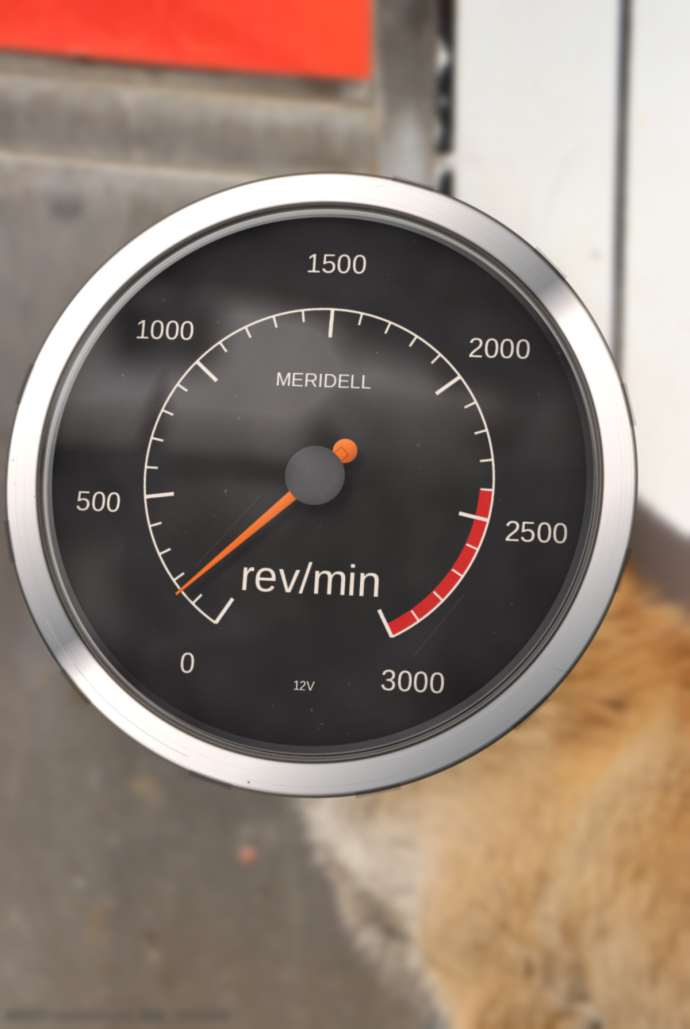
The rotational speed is 150rpm
